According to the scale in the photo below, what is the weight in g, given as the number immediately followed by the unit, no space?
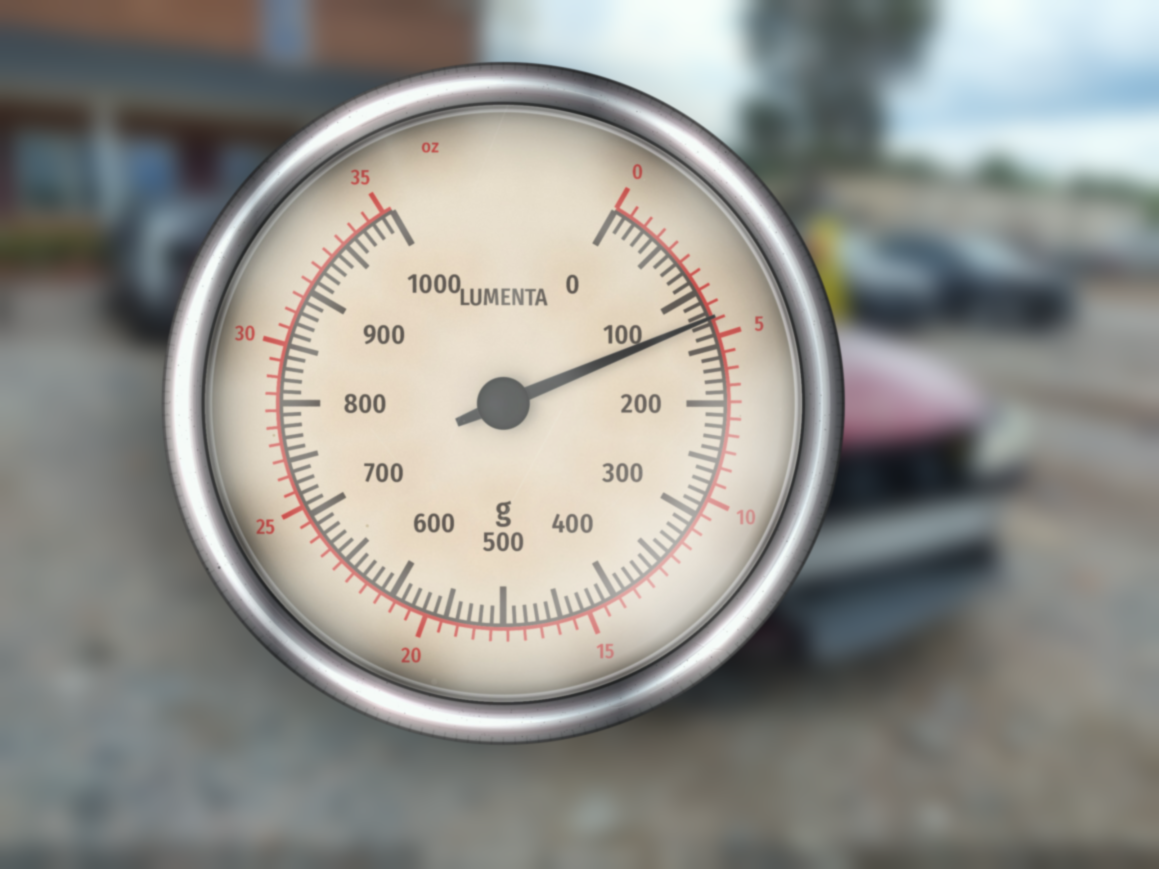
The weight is 125g
